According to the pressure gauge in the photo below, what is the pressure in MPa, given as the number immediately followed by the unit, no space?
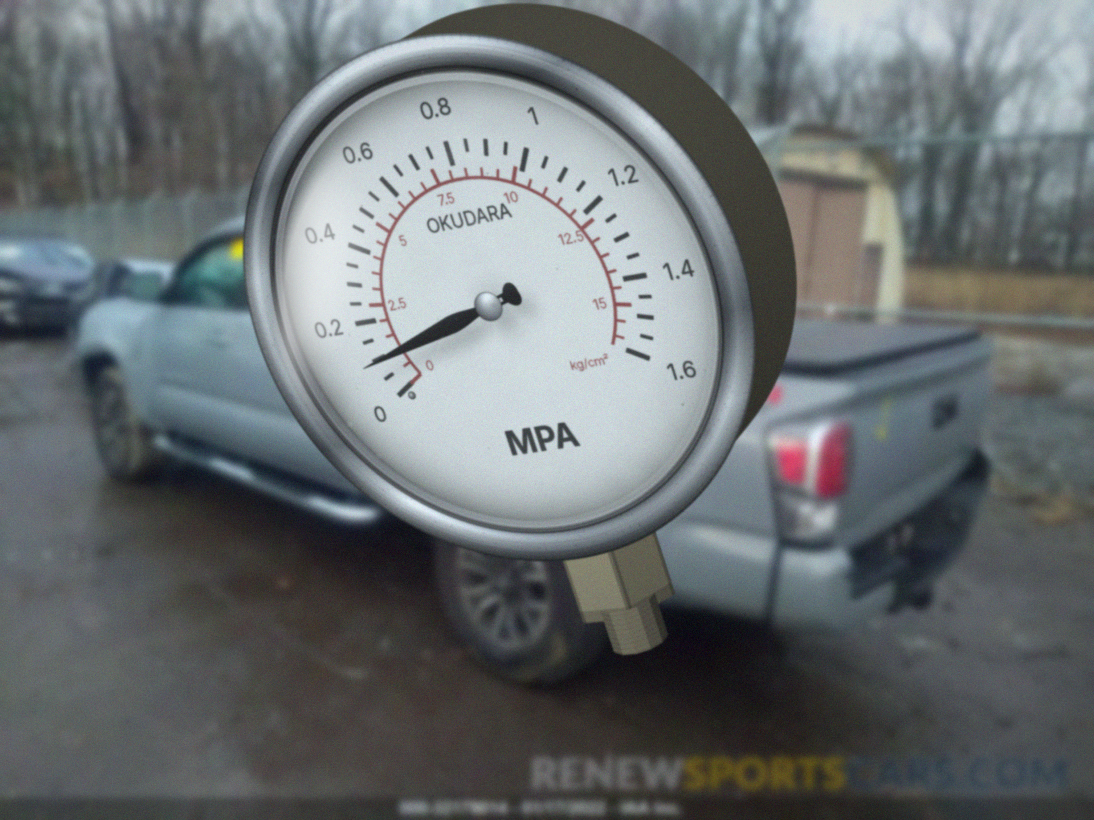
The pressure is 0.1MPa
